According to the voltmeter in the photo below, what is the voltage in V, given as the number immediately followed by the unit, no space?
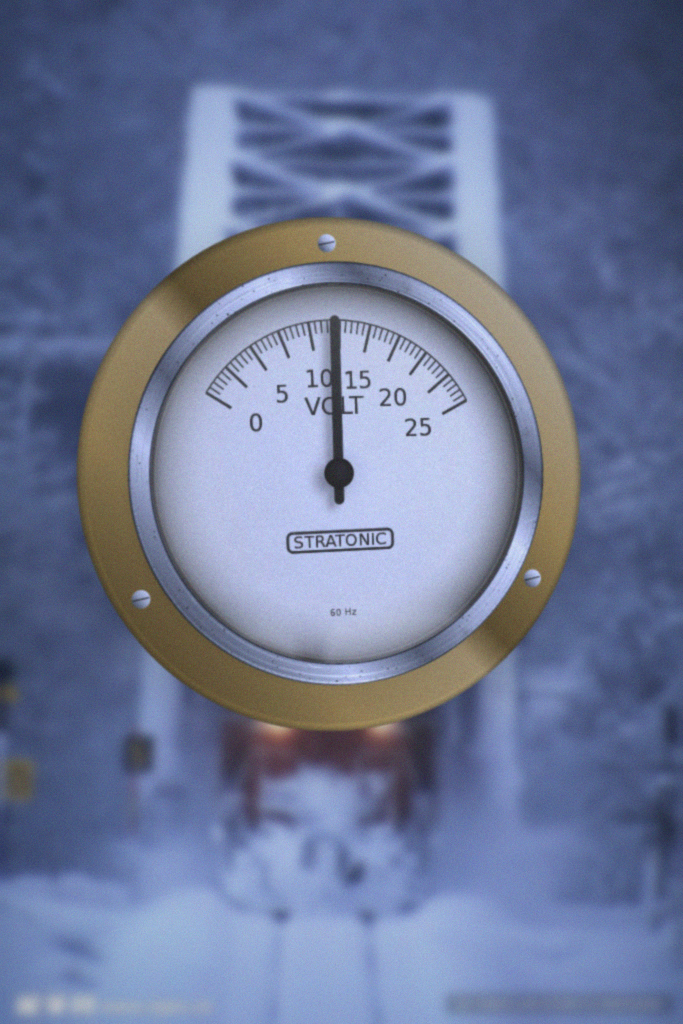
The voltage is 12V
